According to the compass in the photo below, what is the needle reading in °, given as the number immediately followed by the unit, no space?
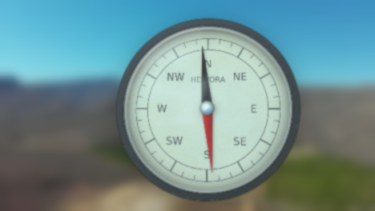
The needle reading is 175°
